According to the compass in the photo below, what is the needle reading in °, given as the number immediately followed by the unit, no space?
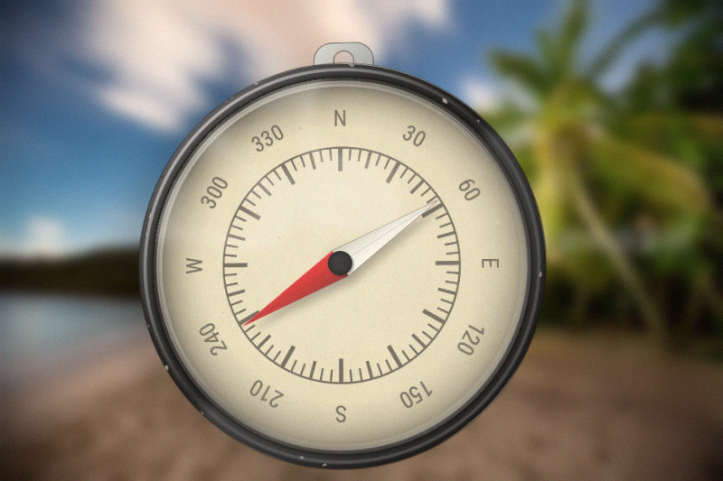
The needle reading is 237.5°
